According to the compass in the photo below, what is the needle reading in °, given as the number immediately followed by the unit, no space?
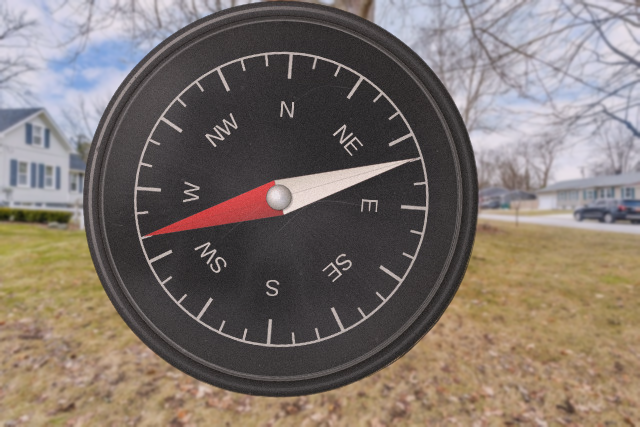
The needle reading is 250°
